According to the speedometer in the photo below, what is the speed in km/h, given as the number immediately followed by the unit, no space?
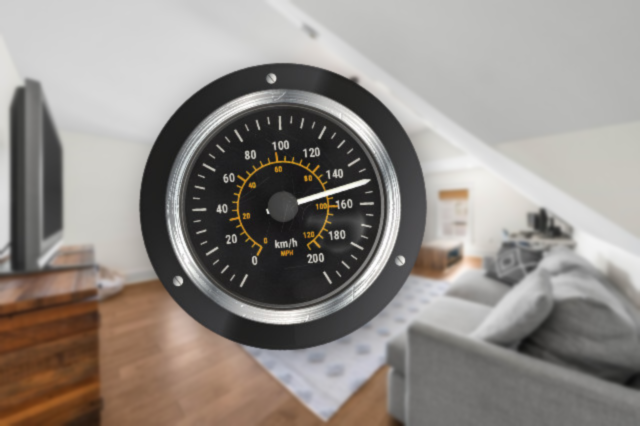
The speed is 150km/h
